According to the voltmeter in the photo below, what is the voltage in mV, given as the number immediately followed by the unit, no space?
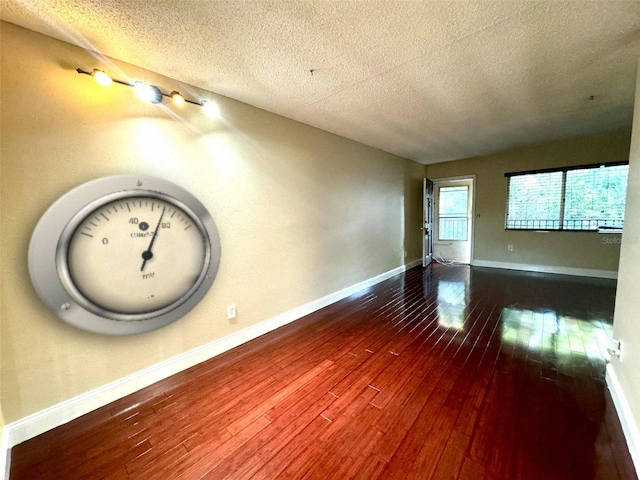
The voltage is 70mV
